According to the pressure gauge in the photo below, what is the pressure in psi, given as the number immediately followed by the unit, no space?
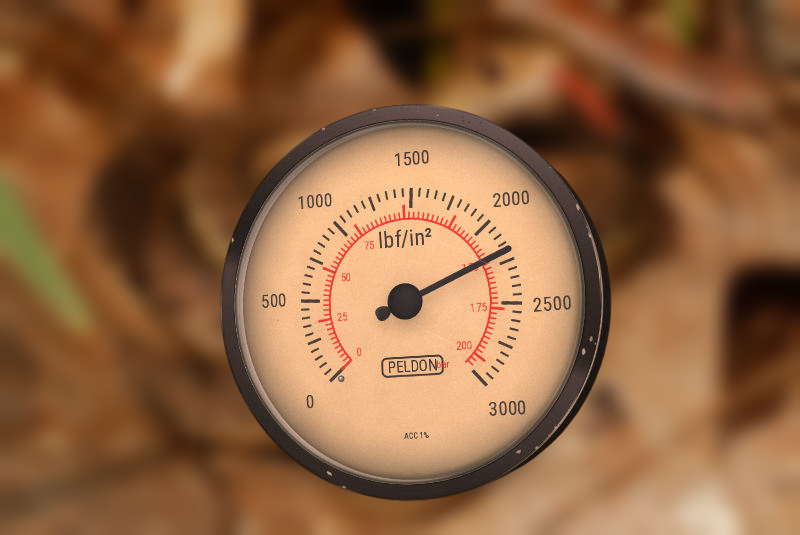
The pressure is 2200psi
